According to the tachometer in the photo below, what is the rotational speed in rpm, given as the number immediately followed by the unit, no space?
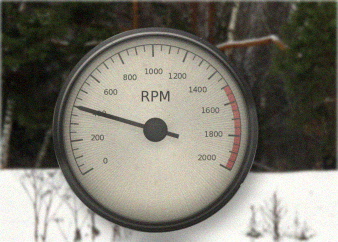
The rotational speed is 400rpm
